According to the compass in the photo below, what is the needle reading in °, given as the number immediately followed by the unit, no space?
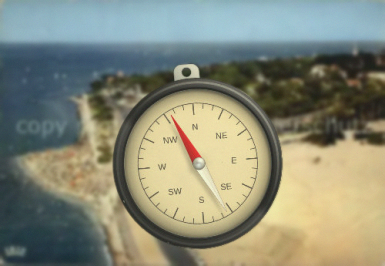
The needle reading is 335°
